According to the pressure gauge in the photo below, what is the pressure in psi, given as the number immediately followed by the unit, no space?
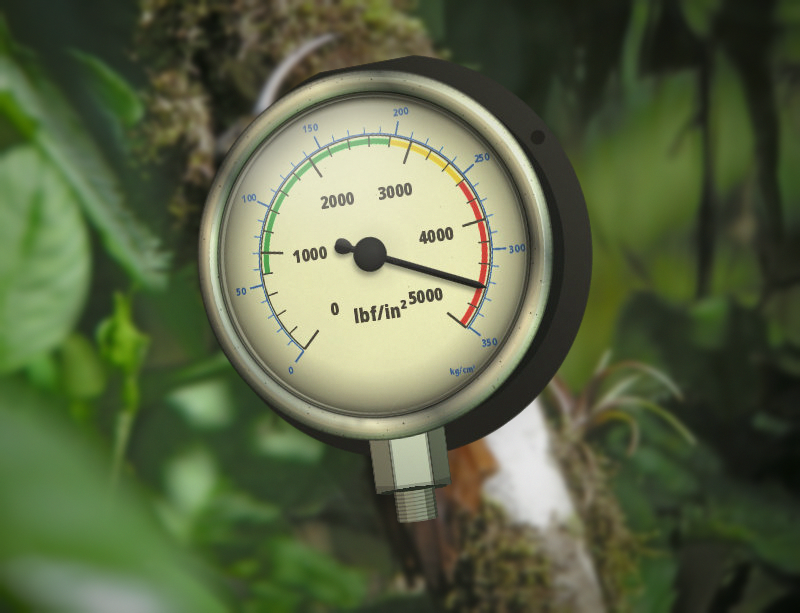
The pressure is 4600psi
